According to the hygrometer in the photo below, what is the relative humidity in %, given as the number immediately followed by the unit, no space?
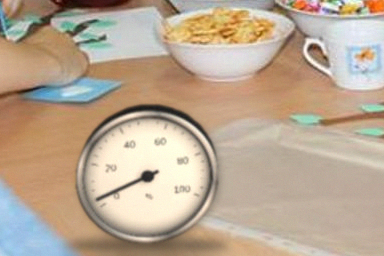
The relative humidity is 4%
